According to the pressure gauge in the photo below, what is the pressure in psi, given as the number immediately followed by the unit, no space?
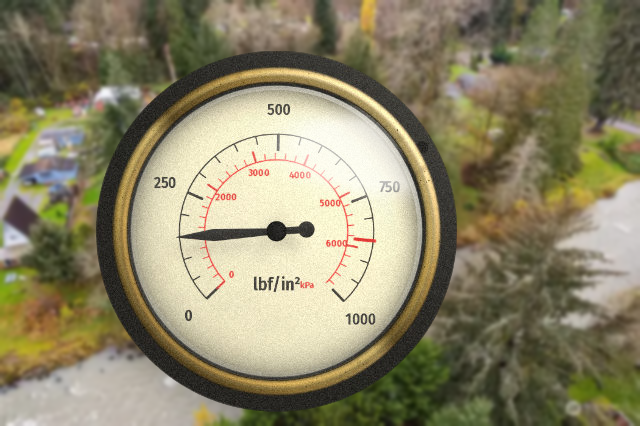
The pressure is 150psi
